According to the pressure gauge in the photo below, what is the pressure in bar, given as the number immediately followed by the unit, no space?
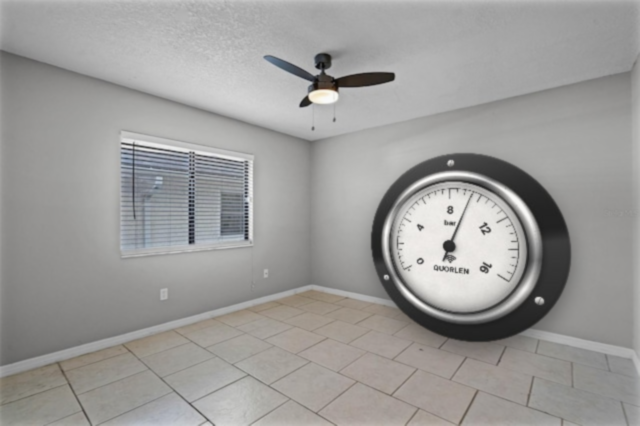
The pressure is 9.5bar
